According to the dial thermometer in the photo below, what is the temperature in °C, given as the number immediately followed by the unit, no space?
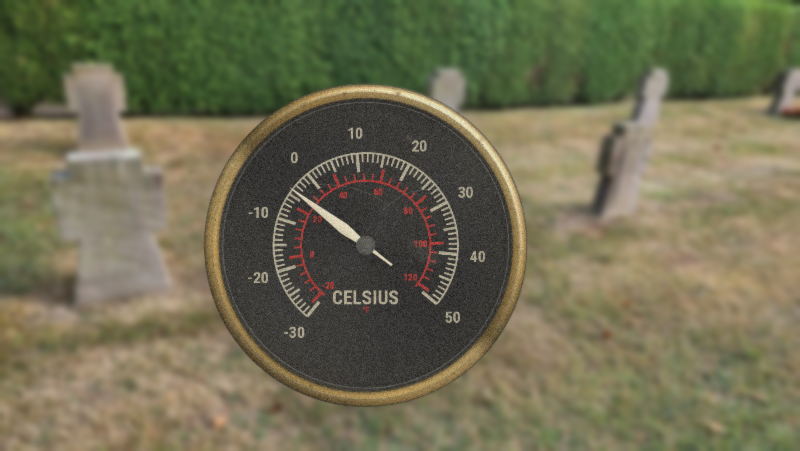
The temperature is -4°C
